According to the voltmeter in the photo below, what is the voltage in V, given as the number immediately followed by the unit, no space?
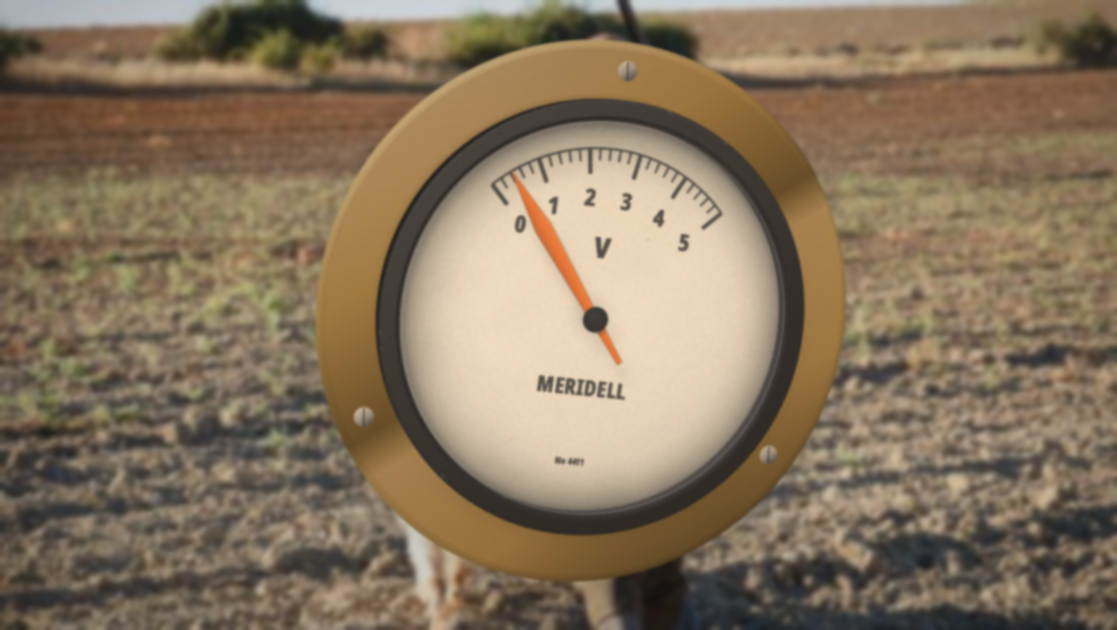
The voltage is 0.4V
